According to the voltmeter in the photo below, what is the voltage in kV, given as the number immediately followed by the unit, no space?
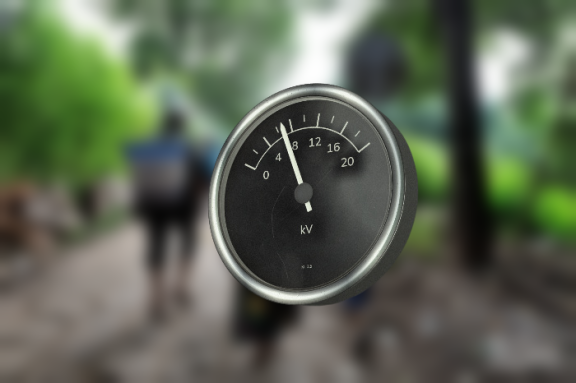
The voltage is 7kV
